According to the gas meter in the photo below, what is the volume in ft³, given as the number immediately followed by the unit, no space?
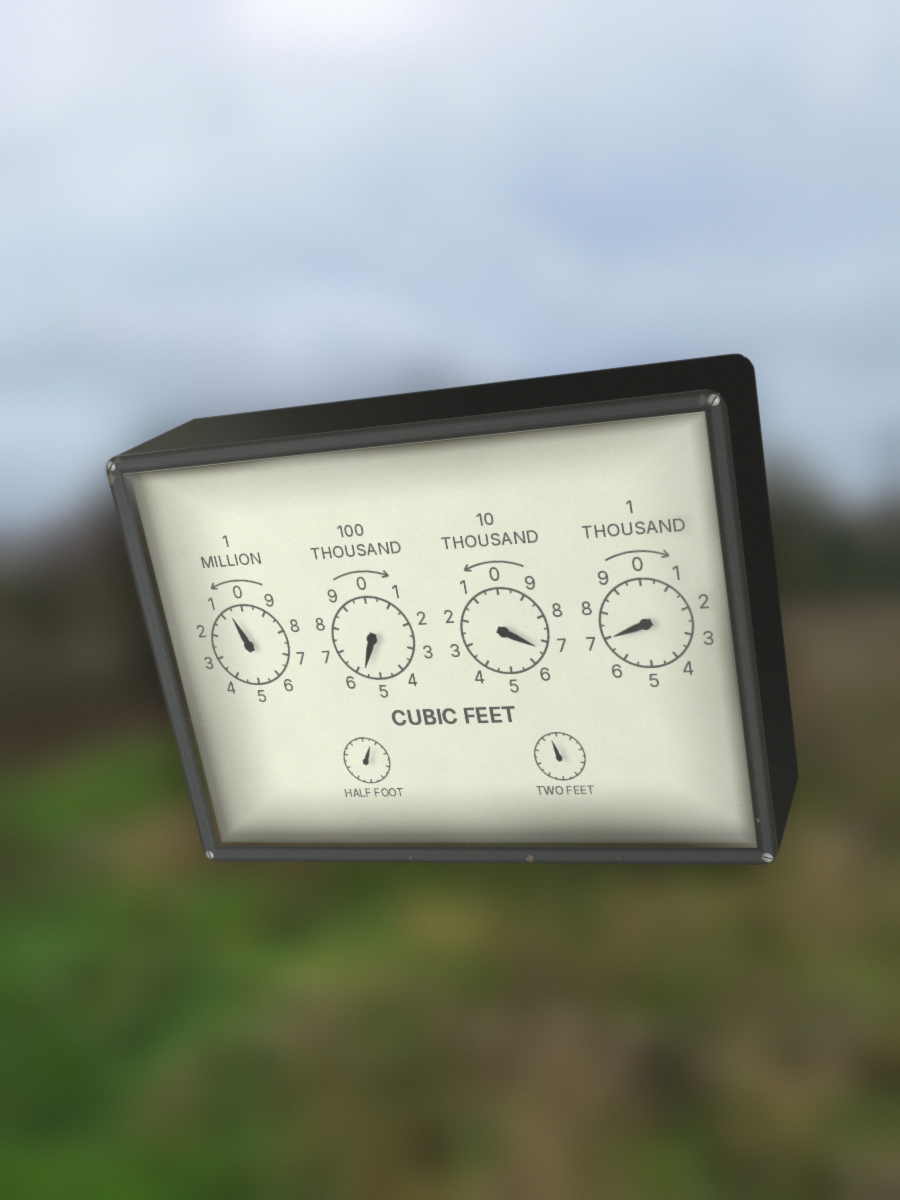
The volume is 56700ft³
